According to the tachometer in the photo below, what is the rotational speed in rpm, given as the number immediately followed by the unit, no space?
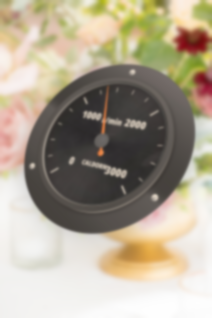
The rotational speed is 1300rpm
